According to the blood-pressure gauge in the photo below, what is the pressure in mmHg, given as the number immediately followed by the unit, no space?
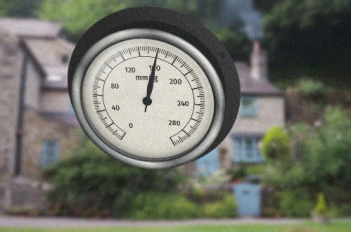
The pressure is 160mmHg
